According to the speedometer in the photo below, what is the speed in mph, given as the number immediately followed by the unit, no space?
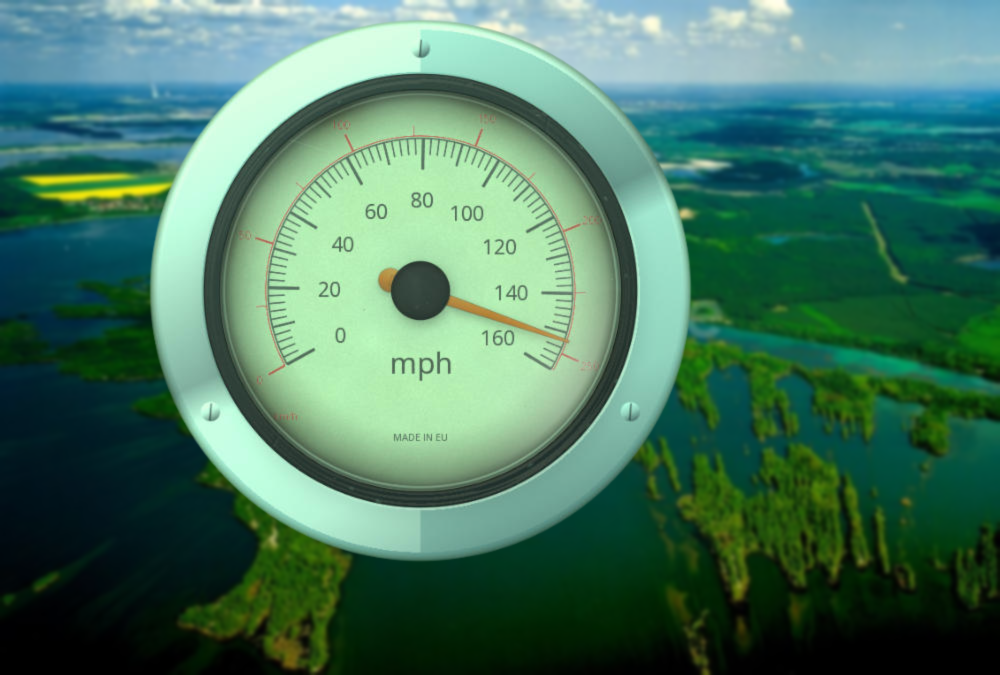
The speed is 152mph
